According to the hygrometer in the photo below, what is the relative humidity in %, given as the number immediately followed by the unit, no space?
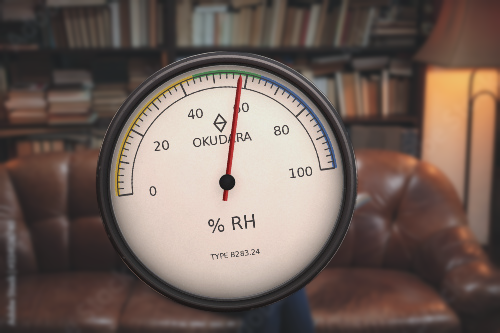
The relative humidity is 58%
